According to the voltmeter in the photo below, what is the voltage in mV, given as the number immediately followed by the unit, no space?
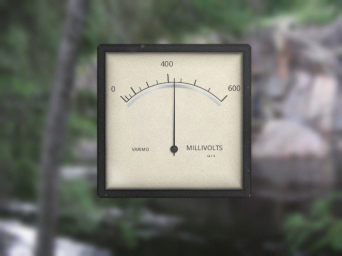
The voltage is 425mV
